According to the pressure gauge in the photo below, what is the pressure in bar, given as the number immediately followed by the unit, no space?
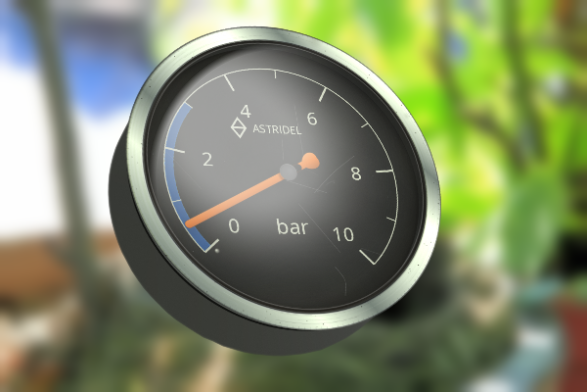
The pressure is 0.5bar
